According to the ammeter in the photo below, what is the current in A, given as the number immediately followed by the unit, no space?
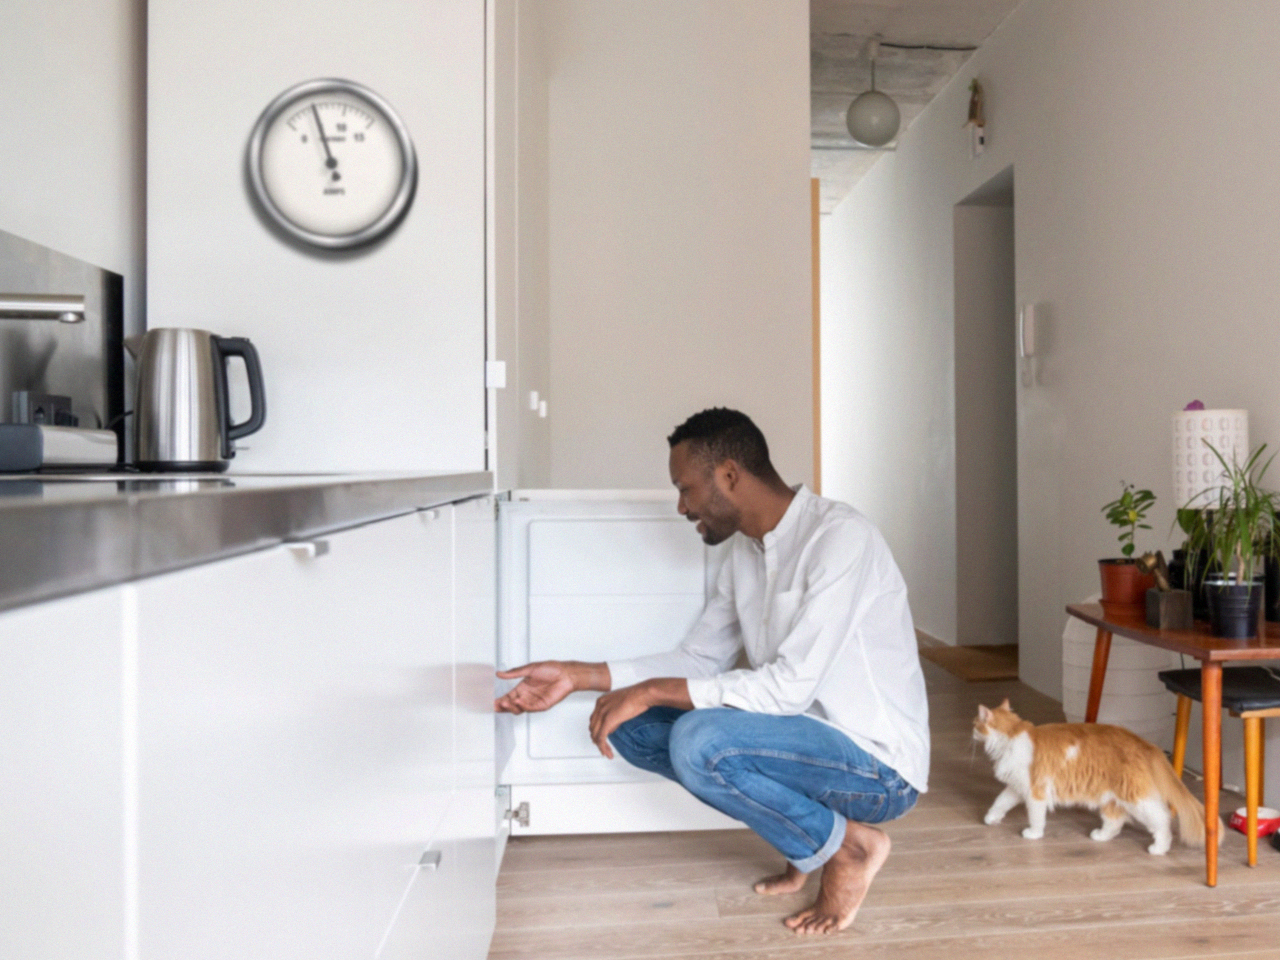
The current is 5A
